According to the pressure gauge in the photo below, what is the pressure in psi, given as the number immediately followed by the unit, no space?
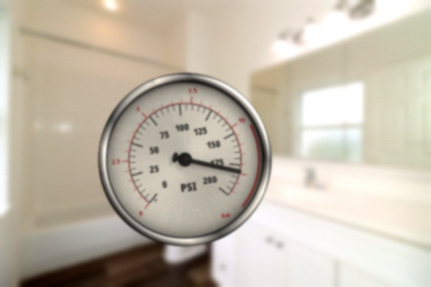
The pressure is 180psi
